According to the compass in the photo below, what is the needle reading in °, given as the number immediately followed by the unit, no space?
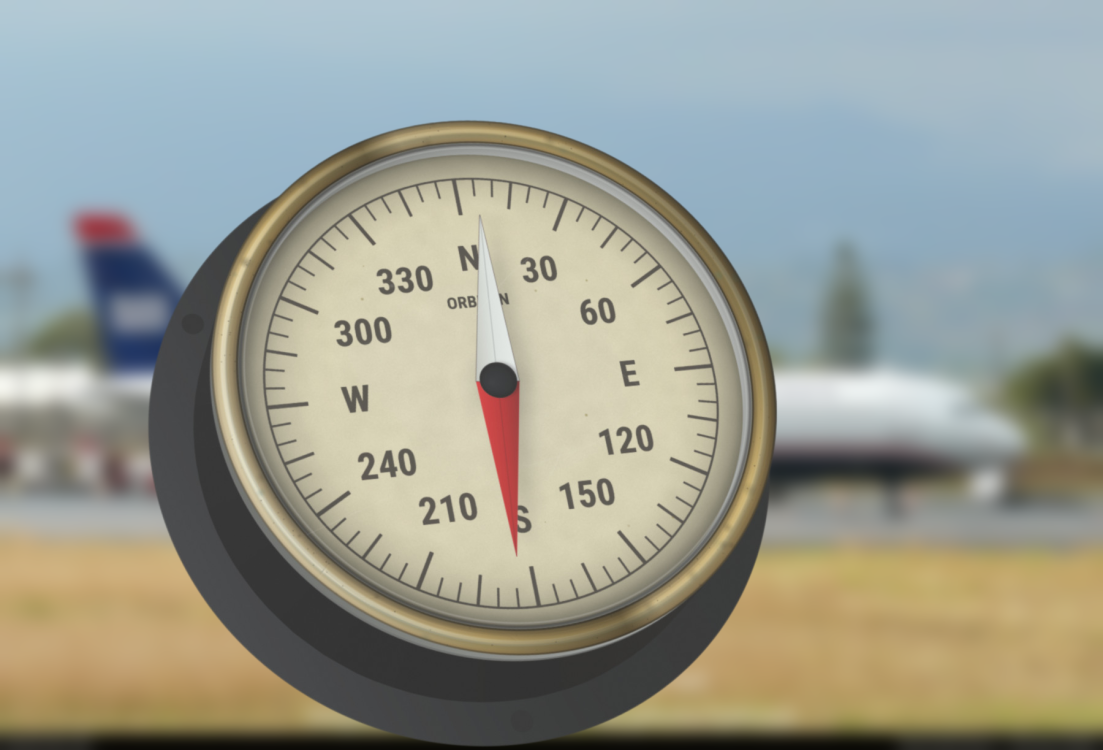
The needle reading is 185°
